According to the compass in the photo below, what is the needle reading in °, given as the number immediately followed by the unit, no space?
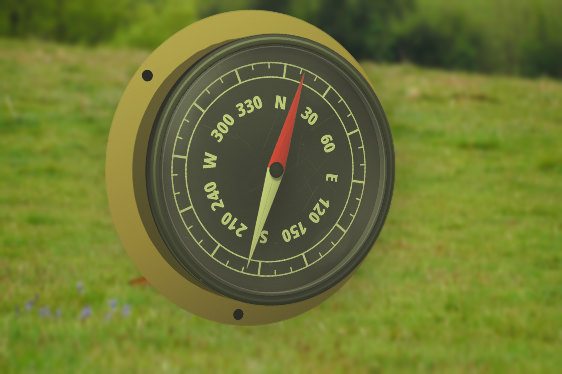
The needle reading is 10°
